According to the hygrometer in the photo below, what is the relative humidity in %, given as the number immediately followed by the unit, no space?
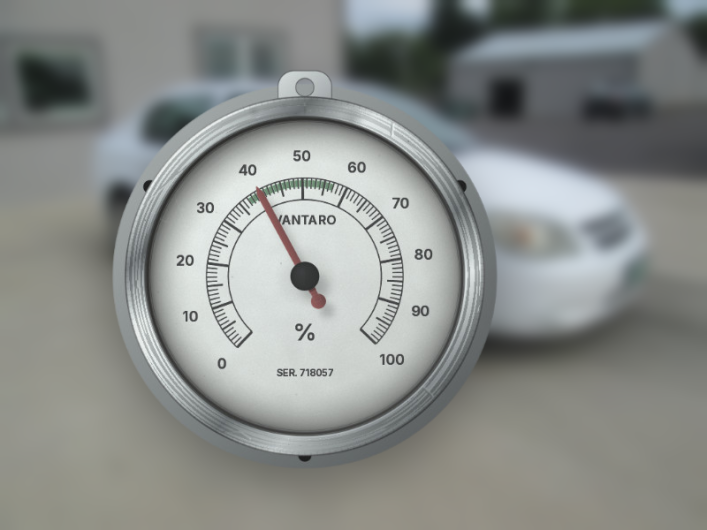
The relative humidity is 40%
